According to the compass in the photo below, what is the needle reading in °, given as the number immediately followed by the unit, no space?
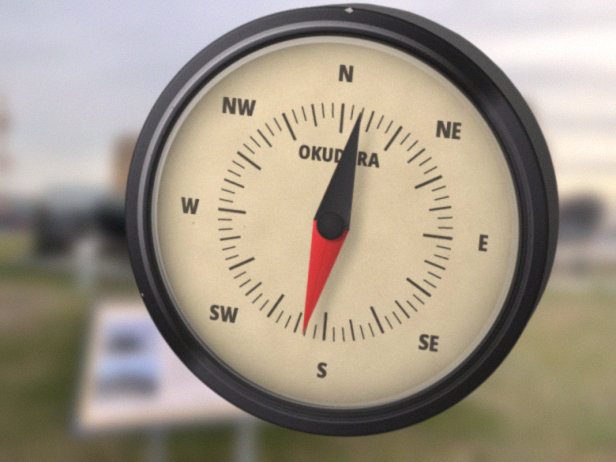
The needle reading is 190°
